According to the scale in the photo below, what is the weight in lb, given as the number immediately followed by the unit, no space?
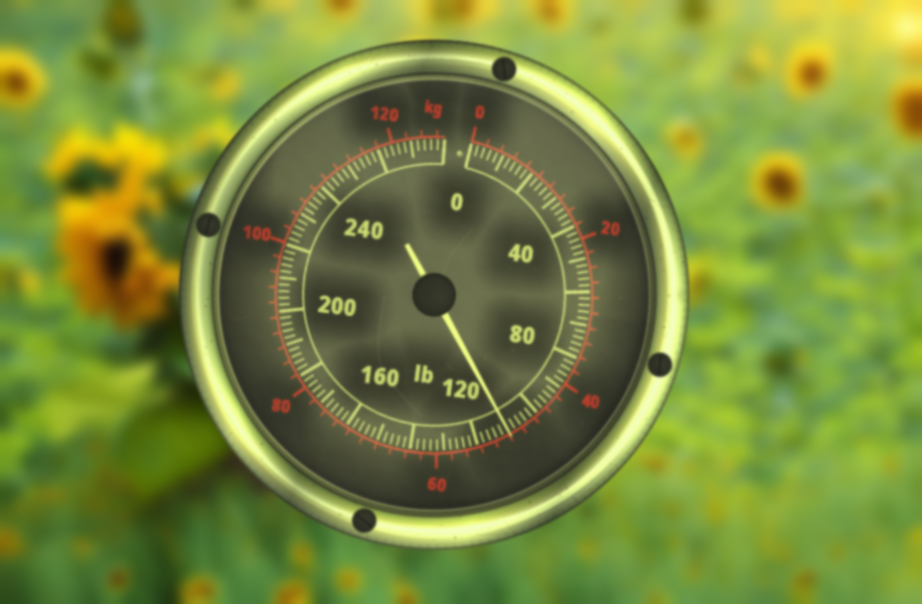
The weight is 110lb
